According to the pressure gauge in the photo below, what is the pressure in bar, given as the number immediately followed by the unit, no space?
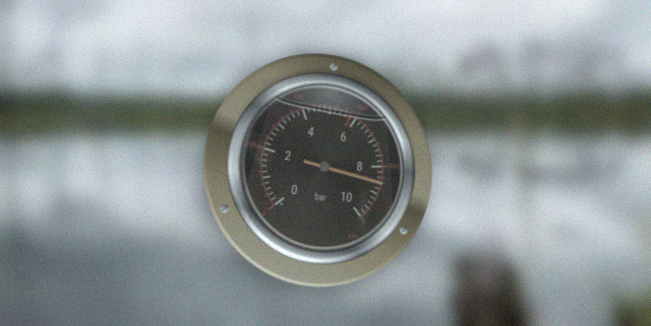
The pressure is 8.6bar
